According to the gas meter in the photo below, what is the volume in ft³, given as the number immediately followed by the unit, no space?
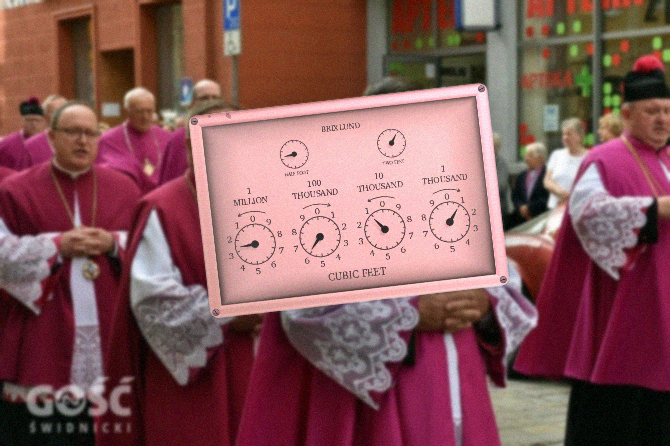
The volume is 261100ft³
